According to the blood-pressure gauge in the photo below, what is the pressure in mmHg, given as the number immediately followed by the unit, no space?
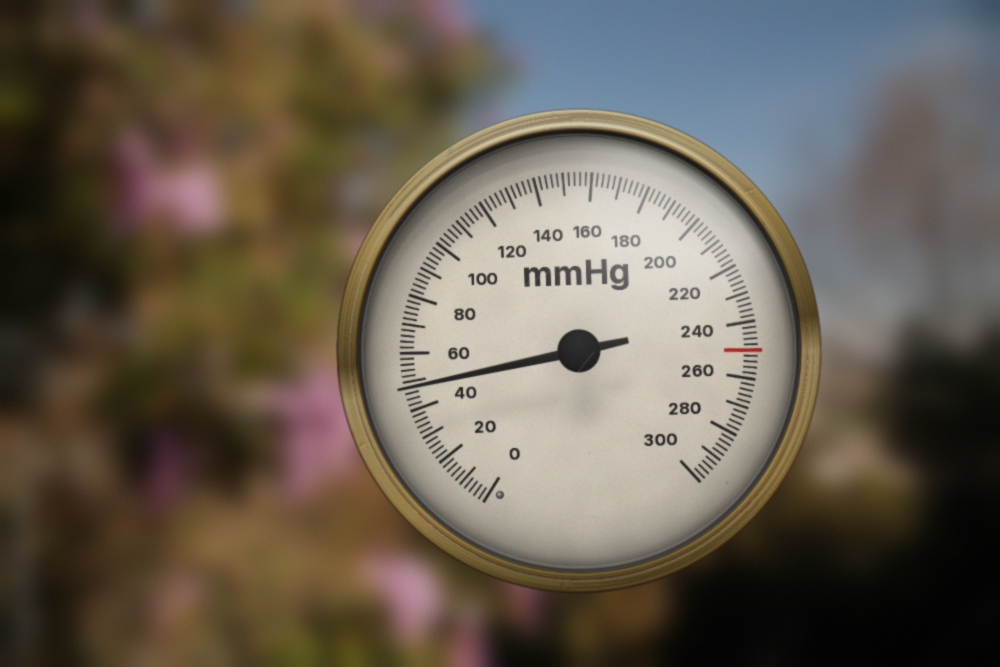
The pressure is 48mmHg
